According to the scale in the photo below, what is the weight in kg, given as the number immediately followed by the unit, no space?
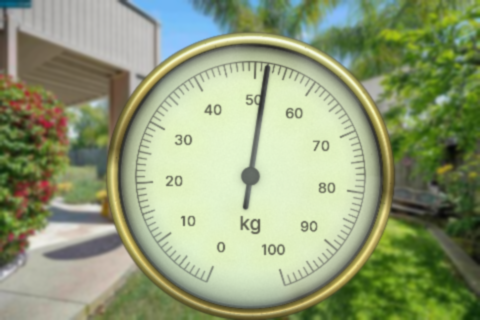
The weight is 52kg
